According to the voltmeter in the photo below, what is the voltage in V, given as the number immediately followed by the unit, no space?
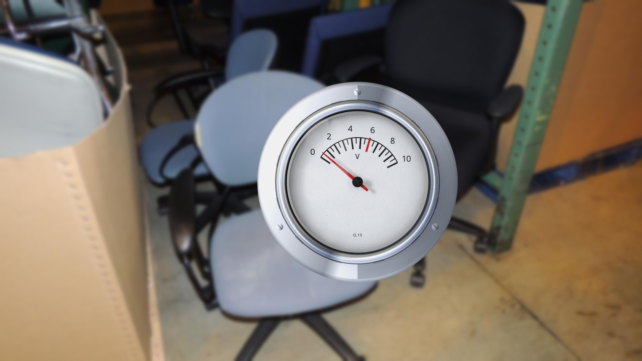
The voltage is 0.5V
